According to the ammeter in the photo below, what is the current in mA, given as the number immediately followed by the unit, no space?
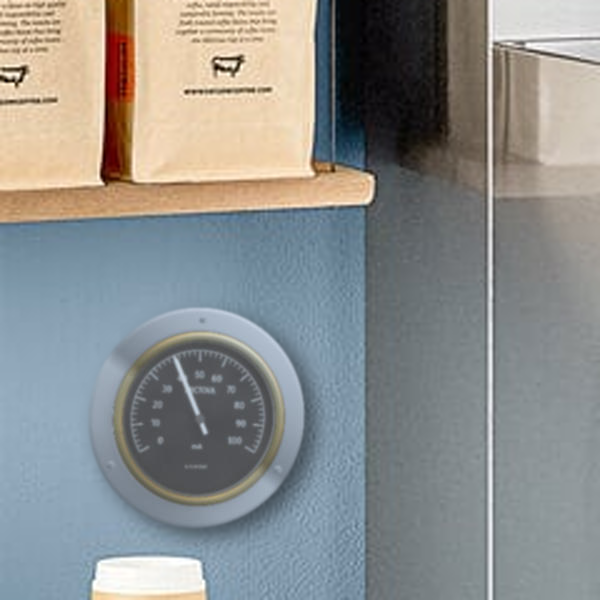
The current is 40mA
